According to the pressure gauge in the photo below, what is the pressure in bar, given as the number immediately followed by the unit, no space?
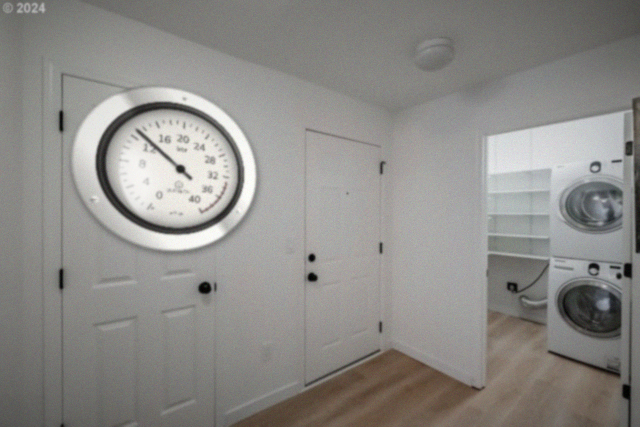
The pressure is 13bar
